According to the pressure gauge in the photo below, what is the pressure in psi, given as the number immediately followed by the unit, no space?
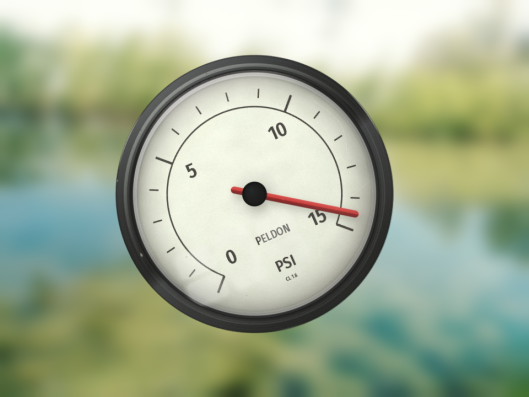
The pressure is 14.5psi
